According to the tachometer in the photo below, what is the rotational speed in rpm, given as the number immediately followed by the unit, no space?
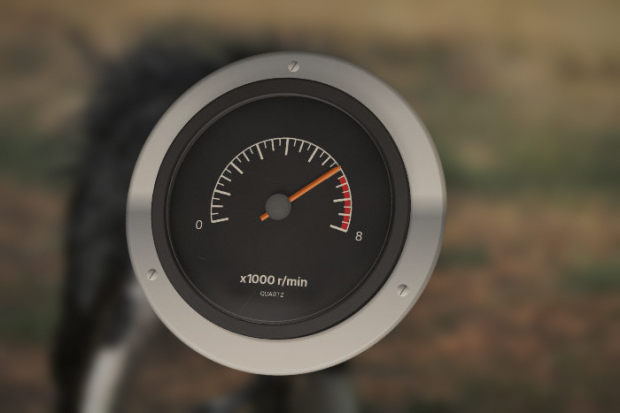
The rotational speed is 6000rpm
